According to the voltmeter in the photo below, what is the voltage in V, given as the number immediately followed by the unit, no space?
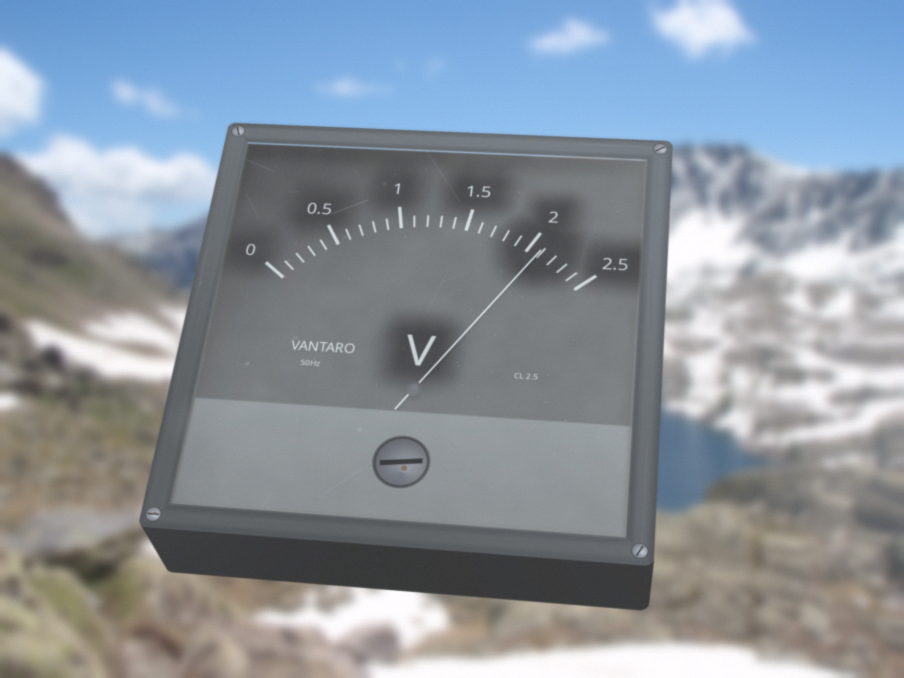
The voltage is 2.1V
